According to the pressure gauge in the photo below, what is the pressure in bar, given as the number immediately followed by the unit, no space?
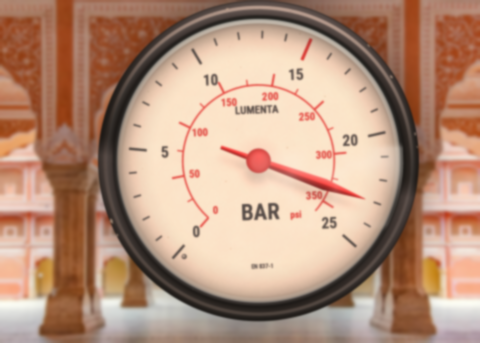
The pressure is 23bar
